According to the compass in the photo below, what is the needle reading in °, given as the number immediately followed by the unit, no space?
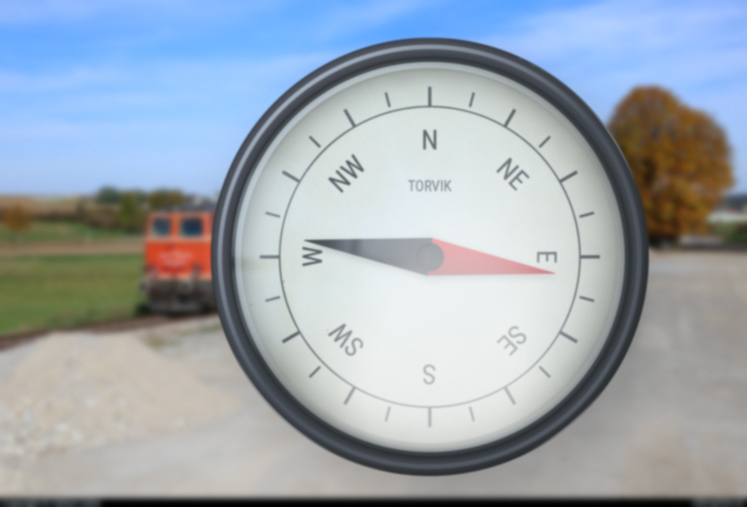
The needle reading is 97.5°
